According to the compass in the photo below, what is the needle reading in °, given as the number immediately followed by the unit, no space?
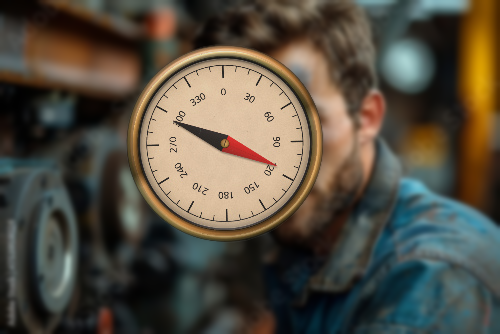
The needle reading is 115°
